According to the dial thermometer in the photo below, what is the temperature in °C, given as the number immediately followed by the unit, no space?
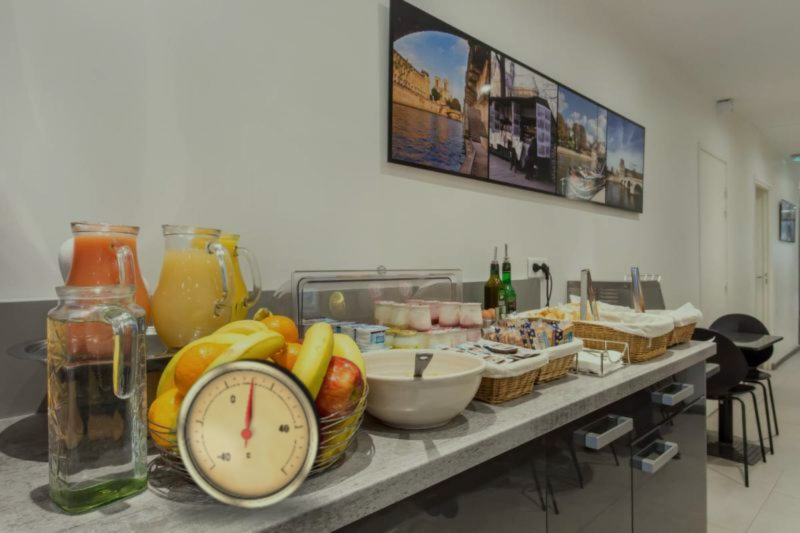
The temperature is 12°C
